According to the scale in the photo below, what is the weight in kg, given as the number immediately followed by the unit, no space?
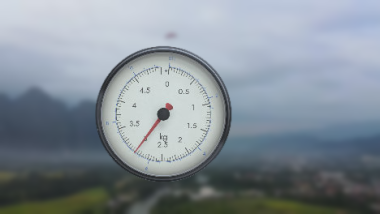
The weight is 3kg
